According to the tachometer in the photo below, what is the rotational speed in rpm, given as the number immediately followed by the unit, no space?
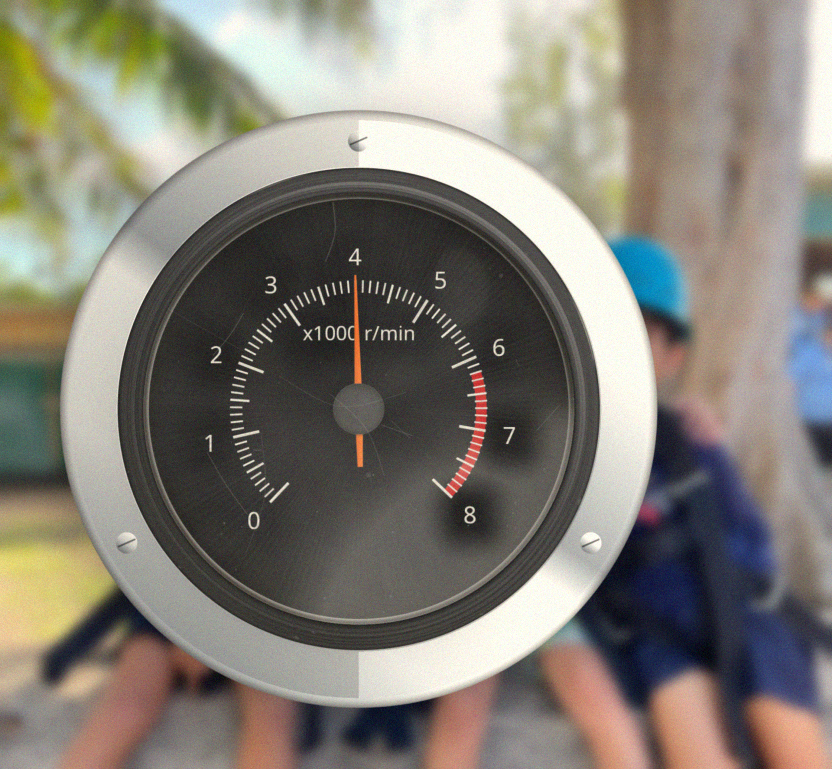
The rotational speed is 4000rpm
